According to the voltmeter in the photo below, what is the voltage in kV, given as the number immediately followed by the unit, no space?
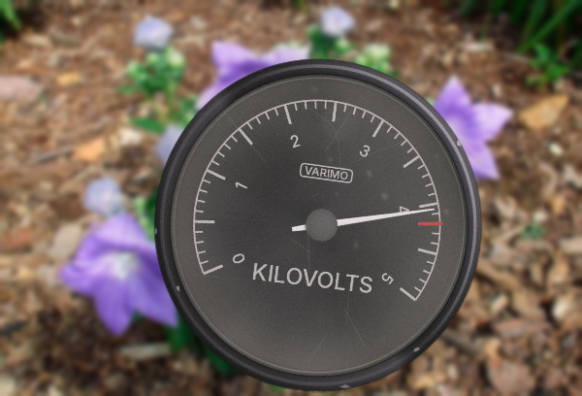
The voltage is 4.05kV
